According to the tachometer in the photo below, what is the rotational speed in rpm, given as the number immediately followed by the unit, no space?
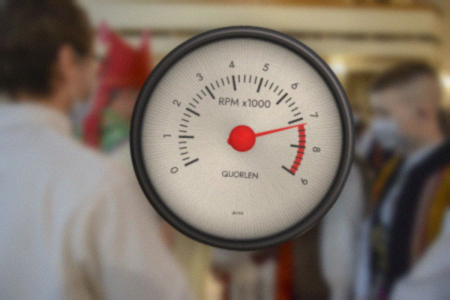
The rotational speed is 7200rpm
